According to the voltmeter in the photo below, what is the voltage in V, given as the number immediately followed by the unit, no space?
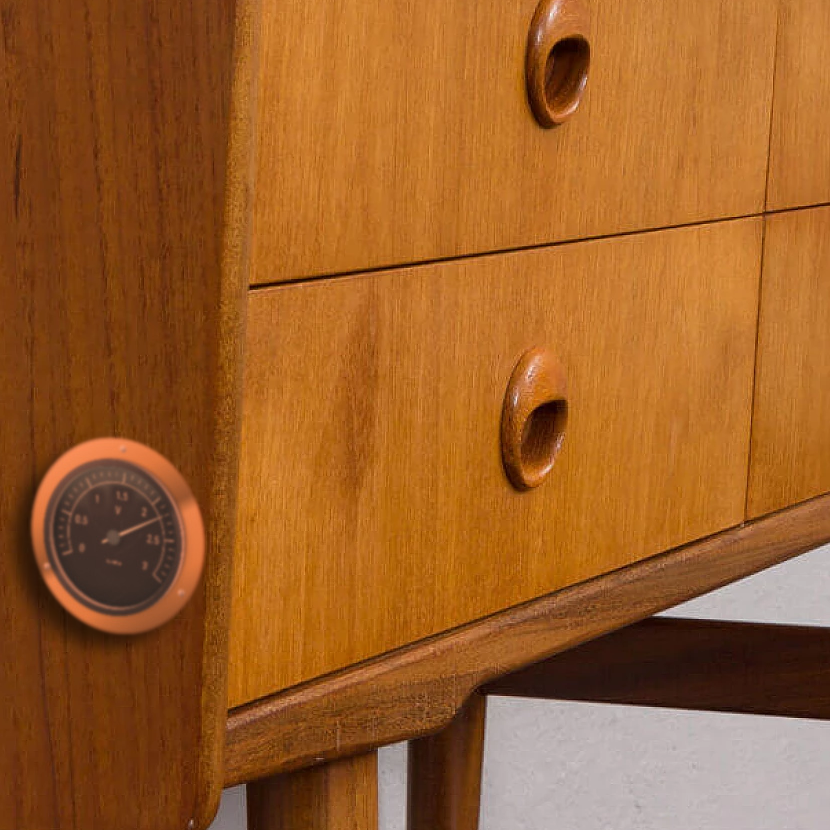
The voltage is 2.2V
